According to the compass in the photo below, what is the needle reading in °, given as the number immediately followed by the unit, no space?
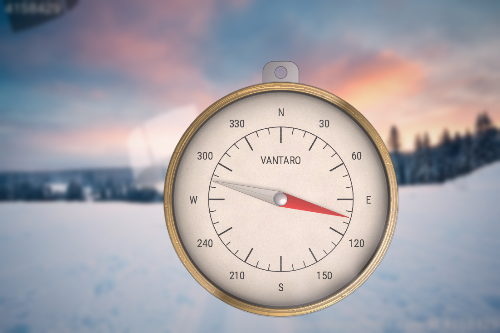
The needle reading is 105°
